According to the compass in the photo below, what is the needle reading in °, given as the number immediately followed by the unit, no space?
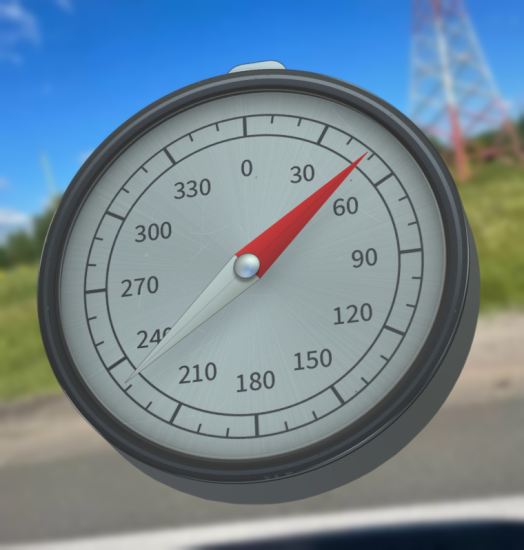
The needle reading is 50°
